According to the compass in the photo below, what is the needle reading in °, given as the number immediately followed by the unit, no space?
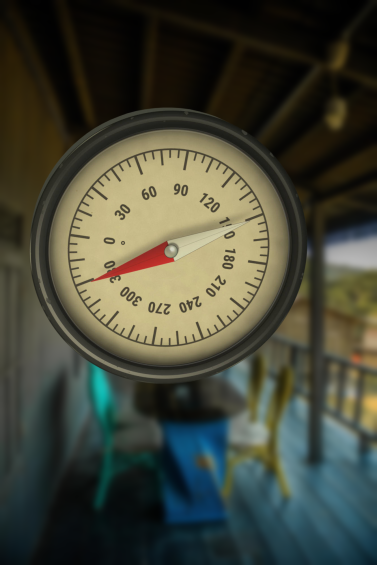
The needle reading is 330°
